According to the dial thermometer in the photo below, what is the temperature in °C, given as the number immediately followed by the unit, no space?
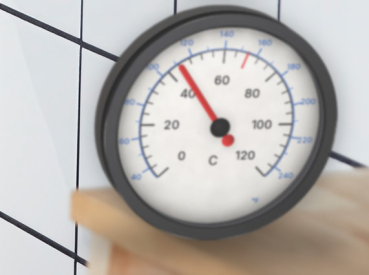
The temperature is 44°C
